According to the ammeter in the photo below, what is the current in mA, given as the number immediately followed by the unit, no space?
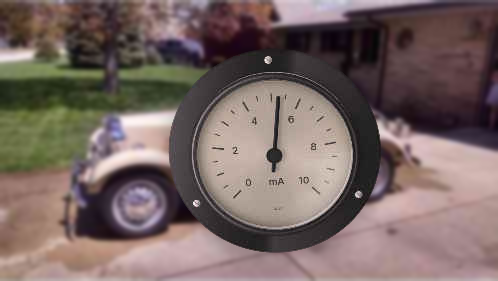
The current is 5.25mA
